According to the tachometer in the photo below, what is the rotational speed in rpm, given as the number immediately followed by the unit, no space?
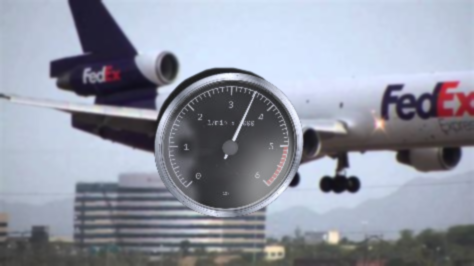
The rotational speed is 3500rpm
